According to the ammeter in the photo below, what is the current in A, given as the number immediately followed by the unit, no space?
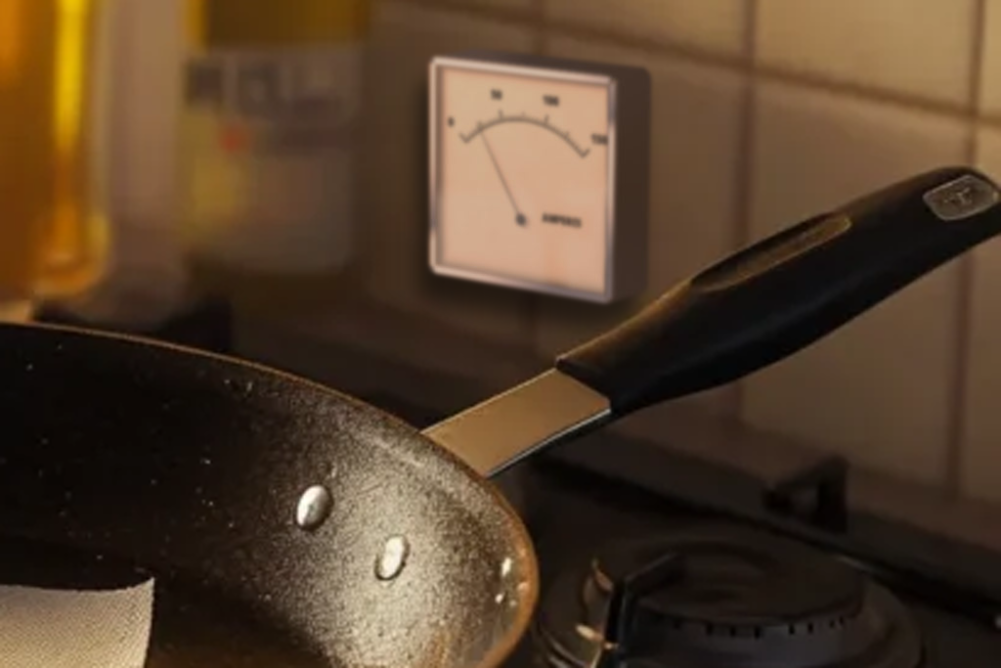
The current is 25A
